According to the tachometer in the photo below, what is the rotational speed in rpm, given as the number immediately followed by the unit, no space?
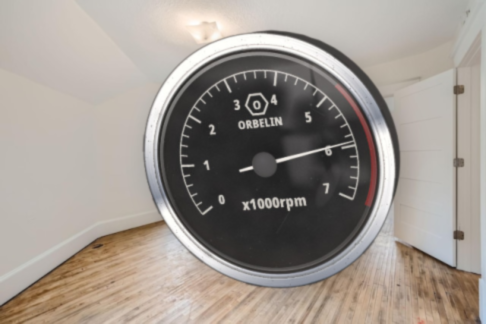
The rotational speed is 5900rpm
